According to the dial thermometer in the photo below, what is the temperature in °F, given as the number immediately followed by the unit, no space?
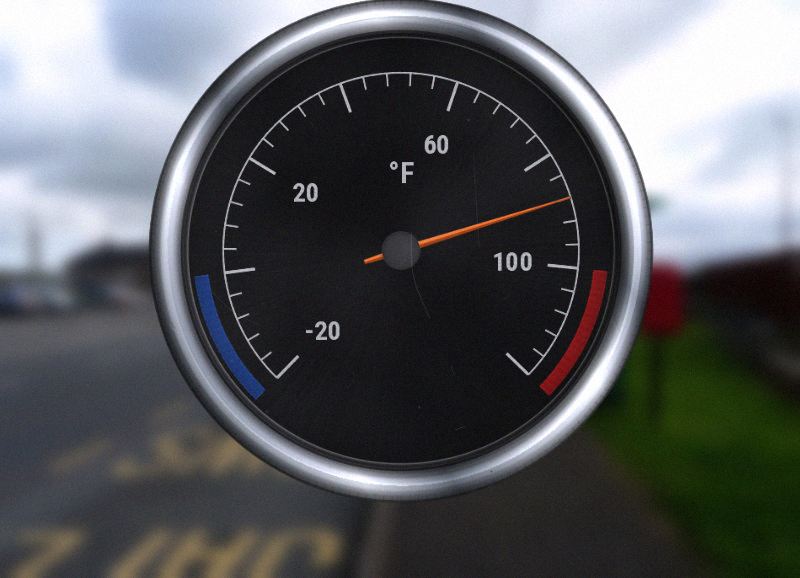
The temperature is 88°F
